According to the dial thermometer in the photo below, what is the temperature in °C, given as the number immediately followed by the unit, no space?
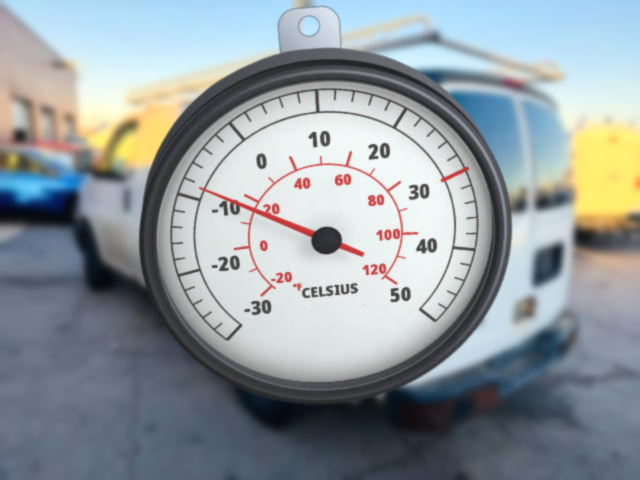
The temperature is -8°C
